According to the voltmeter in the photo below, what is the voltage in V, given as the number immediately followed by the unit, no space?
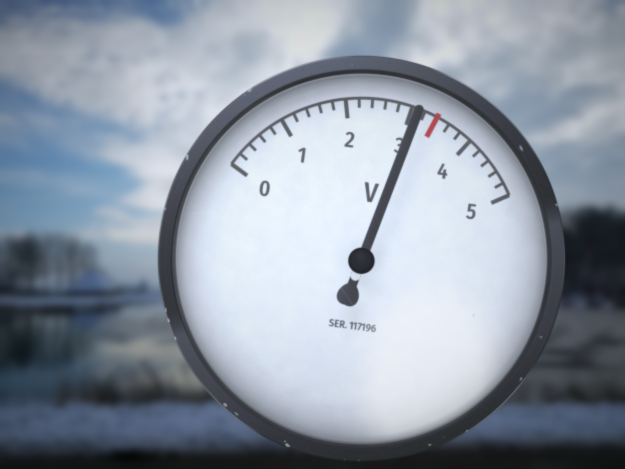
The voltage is 3.1V
